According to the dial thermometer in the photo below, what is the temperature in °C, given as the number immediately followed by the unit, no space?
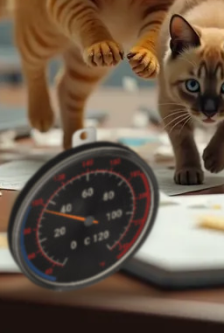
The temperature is 36°C
